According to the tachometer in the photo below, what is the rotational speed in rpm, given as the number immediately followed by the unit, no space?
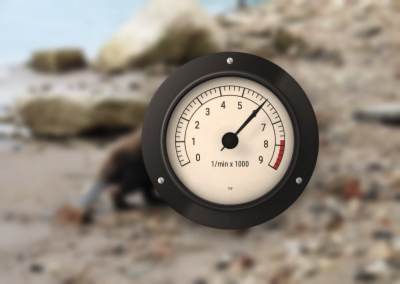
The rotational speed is 6000rpm
